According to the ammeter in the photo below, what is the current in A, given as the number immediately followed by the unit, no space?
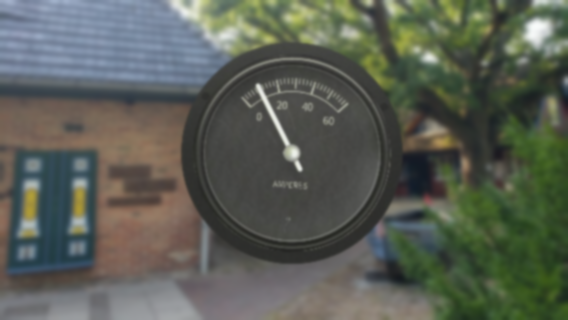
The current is 10A
